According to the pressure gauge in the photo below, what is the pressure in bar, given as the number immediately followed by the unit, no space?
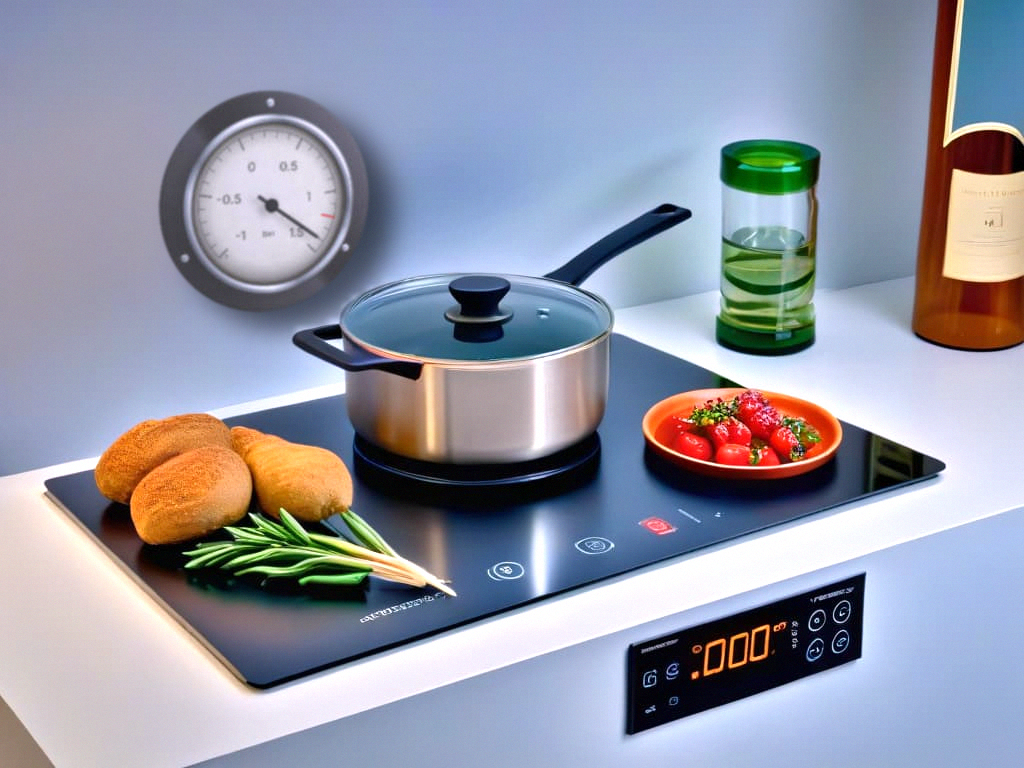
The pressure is 1.4bar
